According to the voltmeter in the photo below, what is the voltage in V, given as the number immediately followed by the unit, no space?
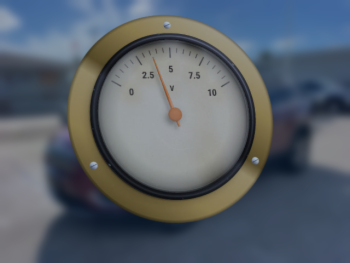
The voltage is 3.5V
